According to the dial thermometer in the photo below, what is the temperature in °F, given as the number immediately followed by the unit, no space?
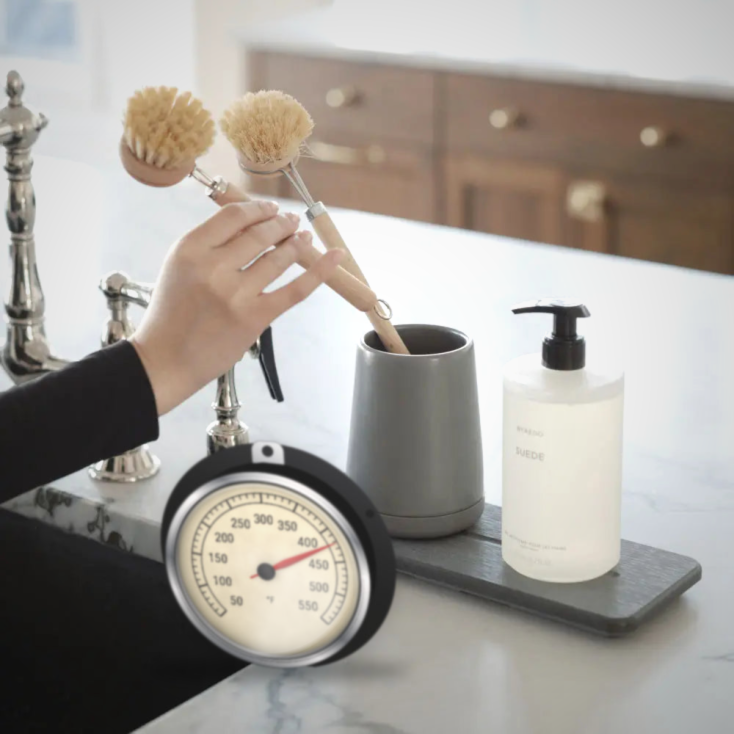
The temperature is 420°F
